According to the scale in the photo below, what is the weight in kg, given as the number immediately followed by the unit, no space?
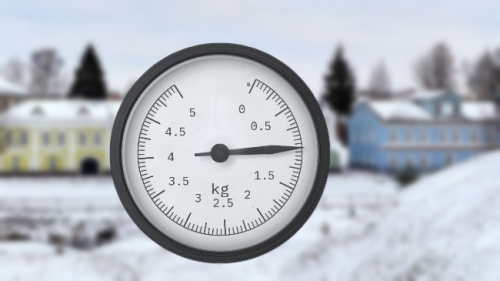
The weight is 1kg
